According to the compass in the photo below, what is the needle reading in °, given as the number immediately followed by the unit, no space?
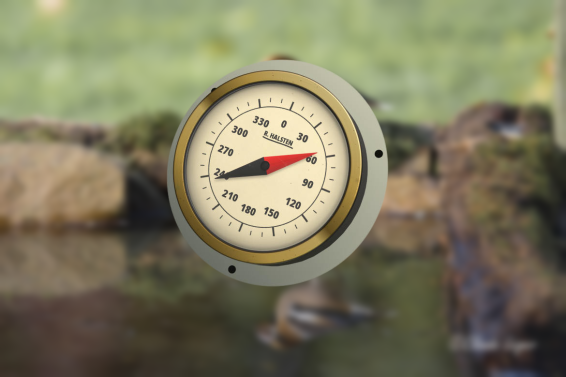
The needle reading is 55°
